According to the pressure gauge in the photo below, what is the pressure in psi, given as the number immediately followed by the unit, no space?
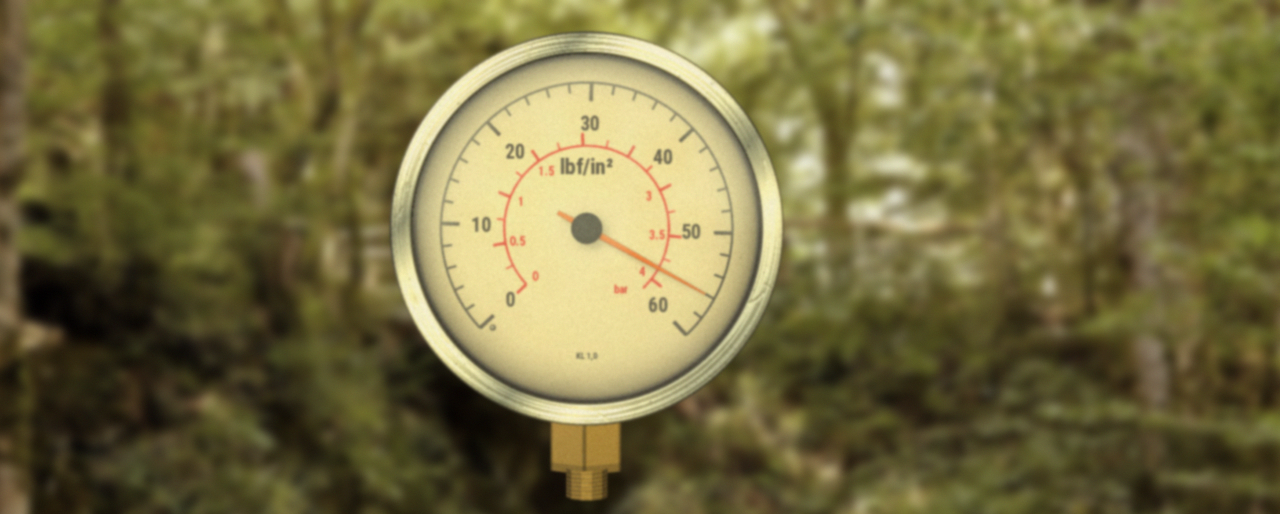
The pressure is 56psi
